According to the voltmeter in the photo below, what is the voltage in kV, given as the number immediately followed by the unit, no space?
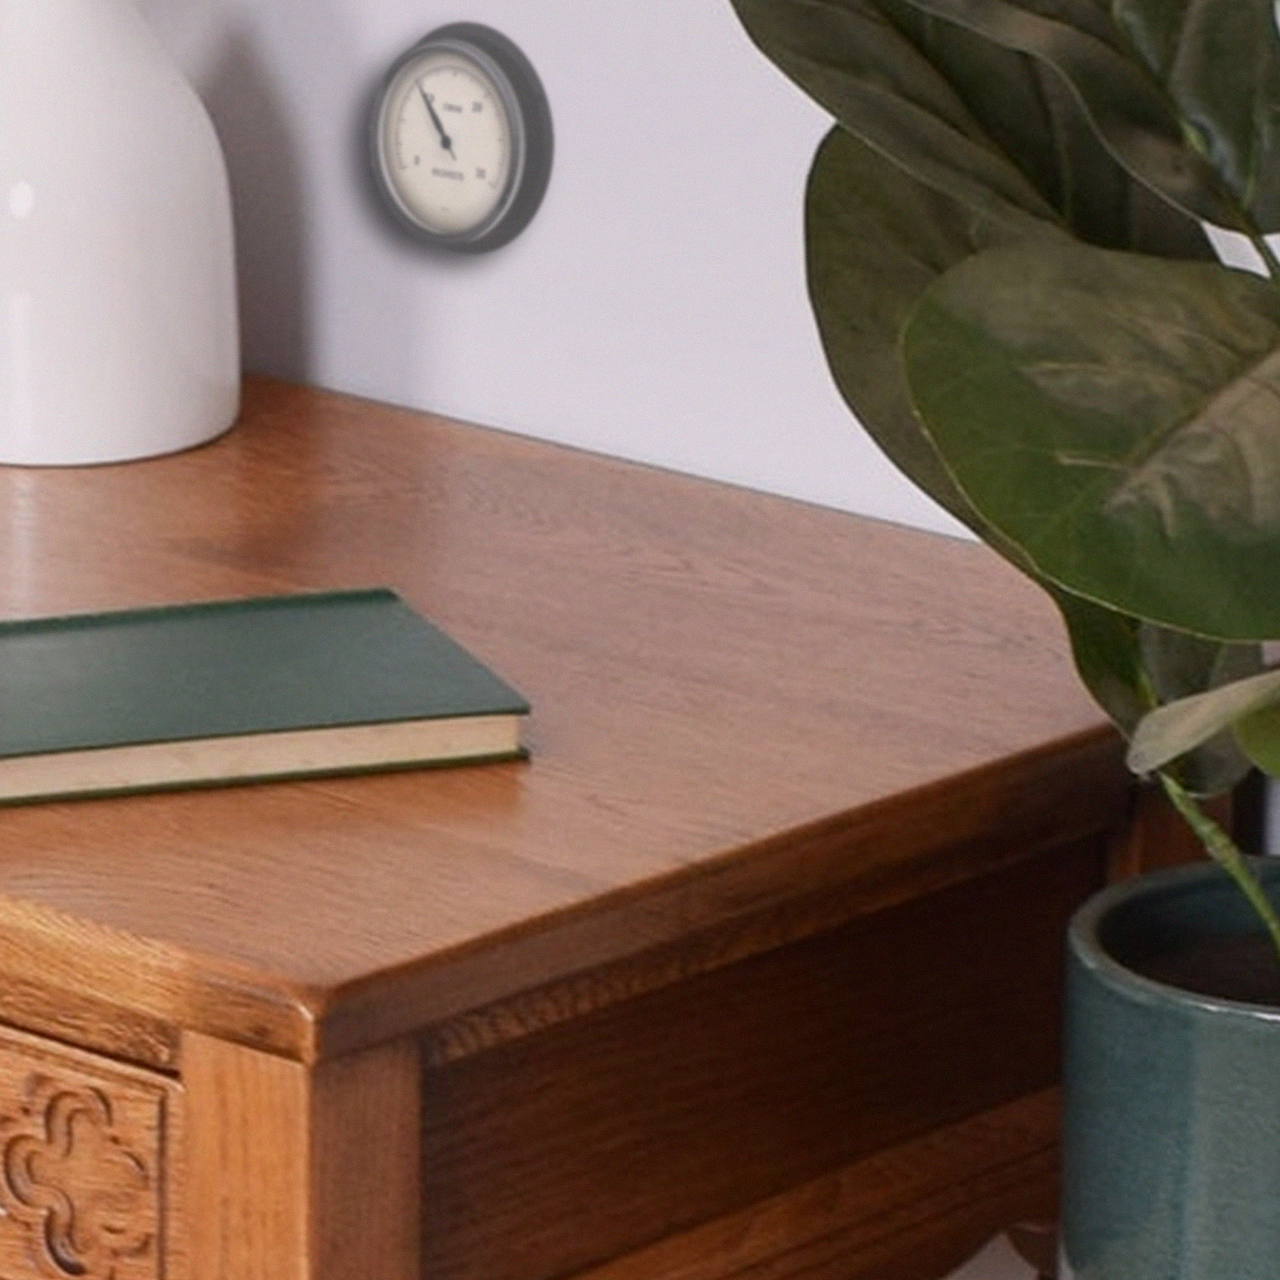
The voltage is 10kV
